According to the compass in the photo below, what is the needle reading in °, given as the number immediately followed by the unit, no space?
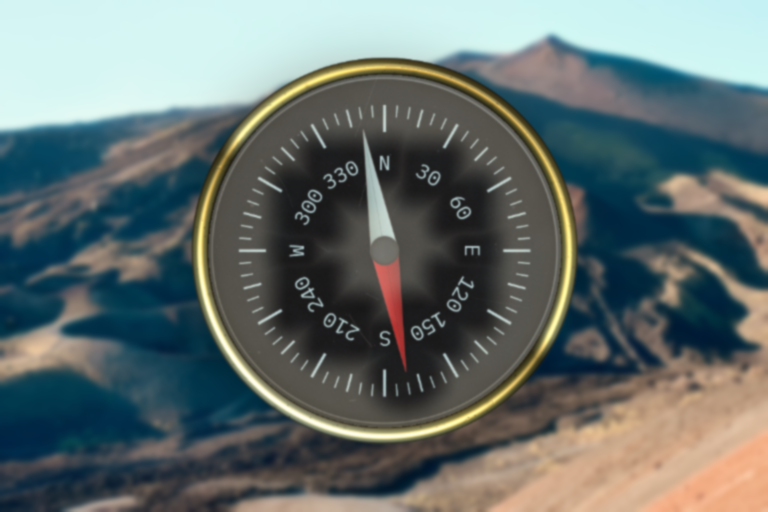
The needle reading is 170°
